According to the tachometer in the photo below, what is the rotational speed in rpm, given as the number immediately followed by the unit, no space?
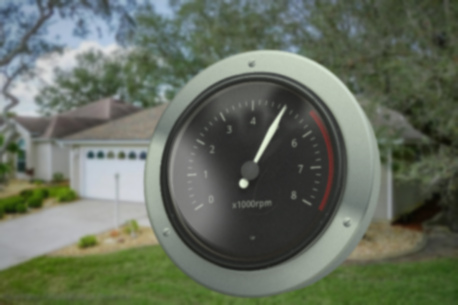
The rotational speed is 5000rpm
